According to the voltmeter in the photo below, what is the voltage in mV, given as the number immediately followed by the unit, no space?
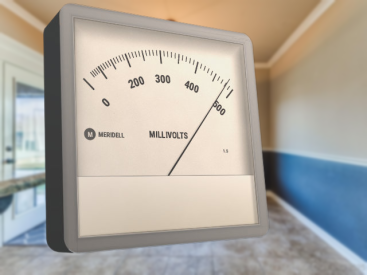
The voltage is 480mV
